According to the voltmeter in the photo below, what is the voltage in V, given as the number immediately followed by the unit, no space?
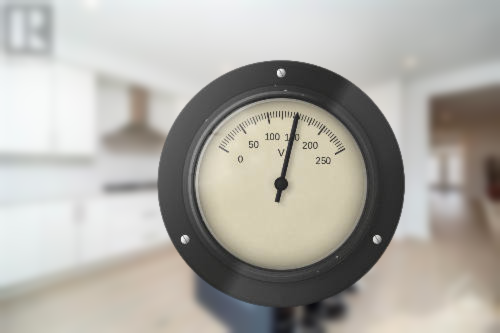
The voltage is 150V
